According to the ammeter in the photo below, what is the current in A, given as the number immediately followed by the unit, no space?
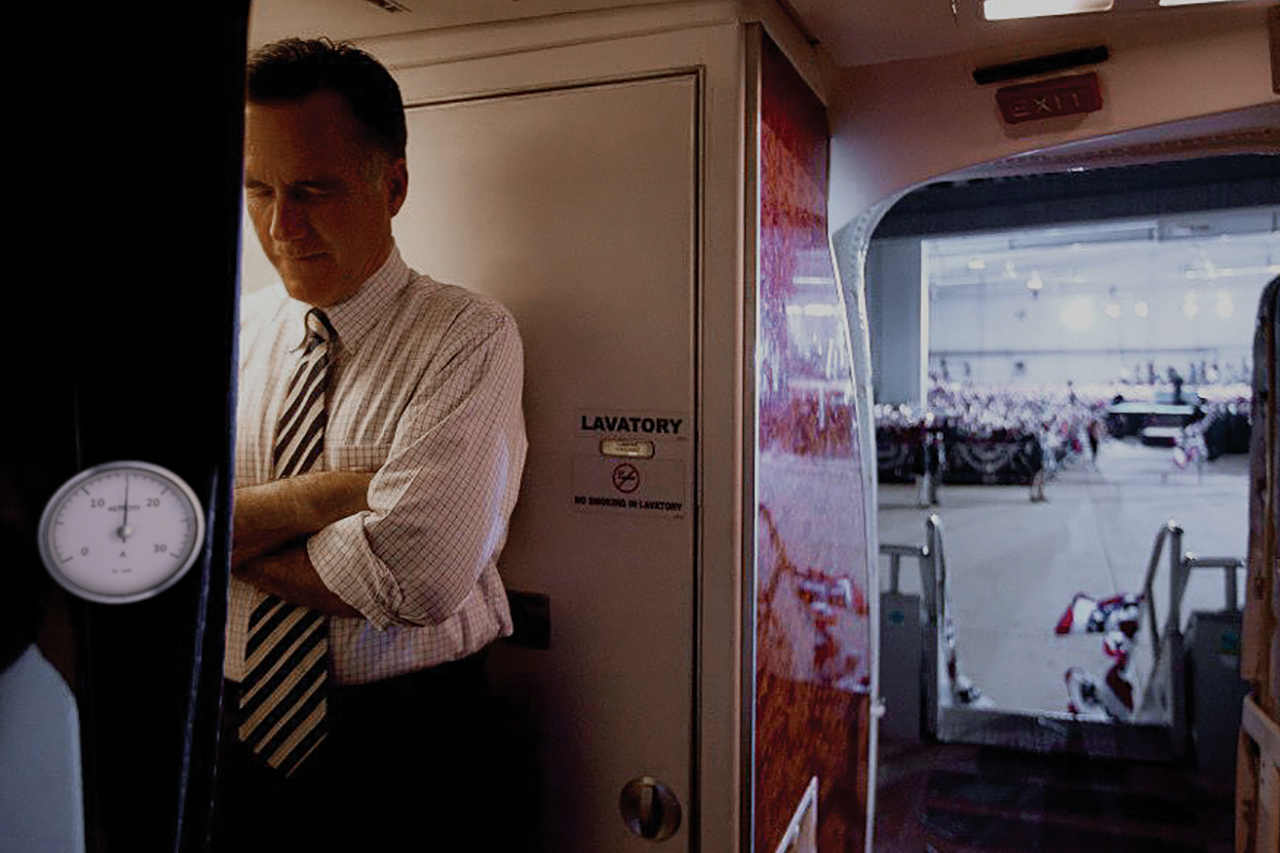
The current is 15A
